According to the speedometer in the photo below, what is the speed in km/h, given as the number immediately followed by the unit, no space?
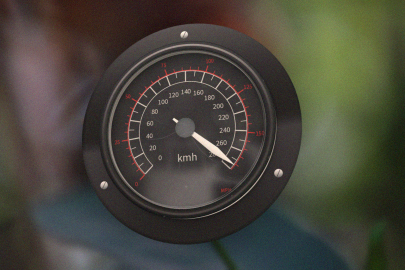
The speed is 275km/h
